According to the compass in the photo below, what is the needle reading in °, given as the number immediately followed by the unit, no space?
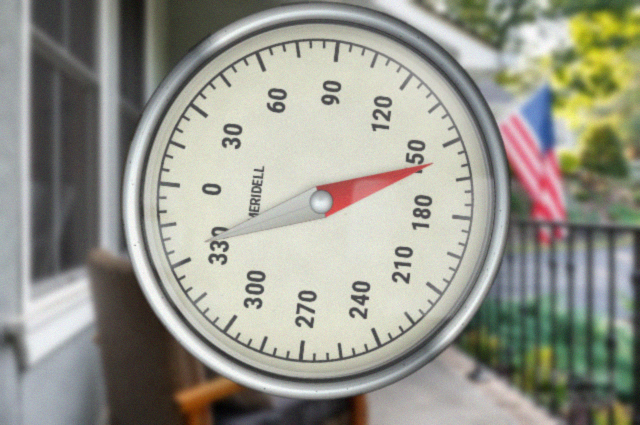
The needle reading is 155°
